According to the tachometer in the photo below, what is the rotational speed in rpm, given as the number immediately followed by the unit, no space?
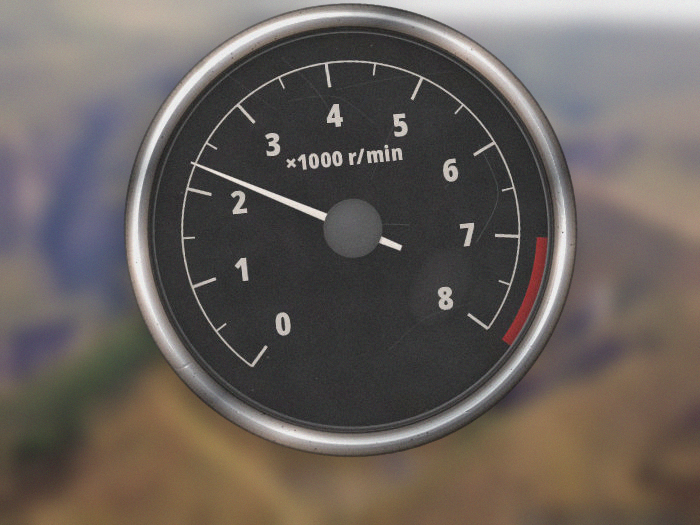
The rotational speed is 2250rpm
